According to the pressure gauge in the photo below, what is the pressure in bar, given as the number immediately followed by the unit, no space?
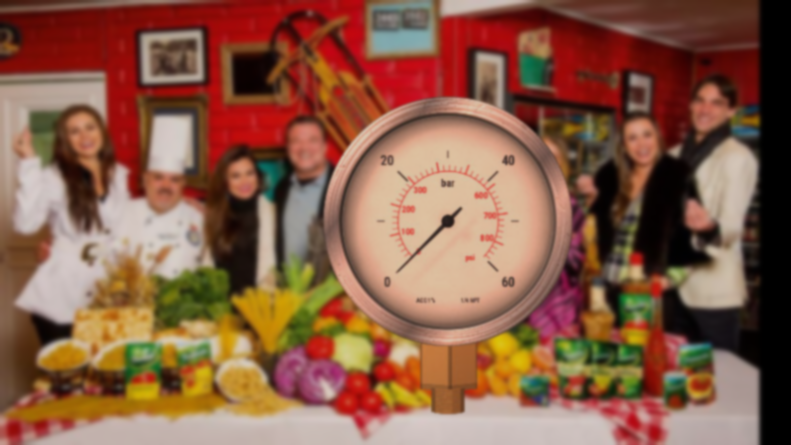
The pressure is 0bar
